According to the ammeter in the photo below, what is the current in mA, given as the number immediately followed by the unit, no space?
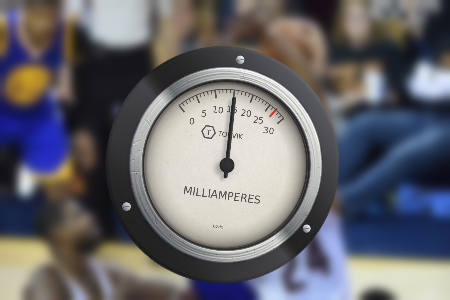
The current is 15mA
